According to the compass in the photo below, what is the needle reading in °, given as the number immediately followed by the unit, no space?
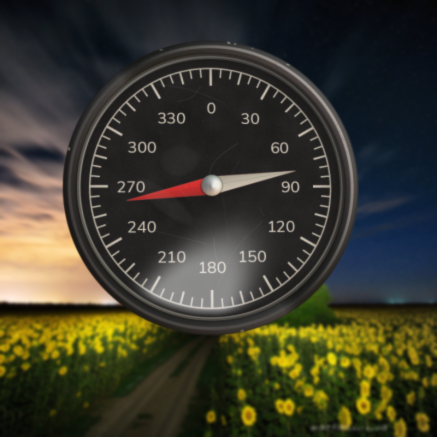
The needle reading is 260°
